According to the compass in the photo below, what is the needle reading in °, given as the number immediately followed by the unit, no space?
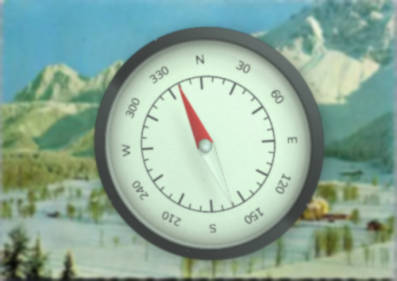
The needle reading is 340°
